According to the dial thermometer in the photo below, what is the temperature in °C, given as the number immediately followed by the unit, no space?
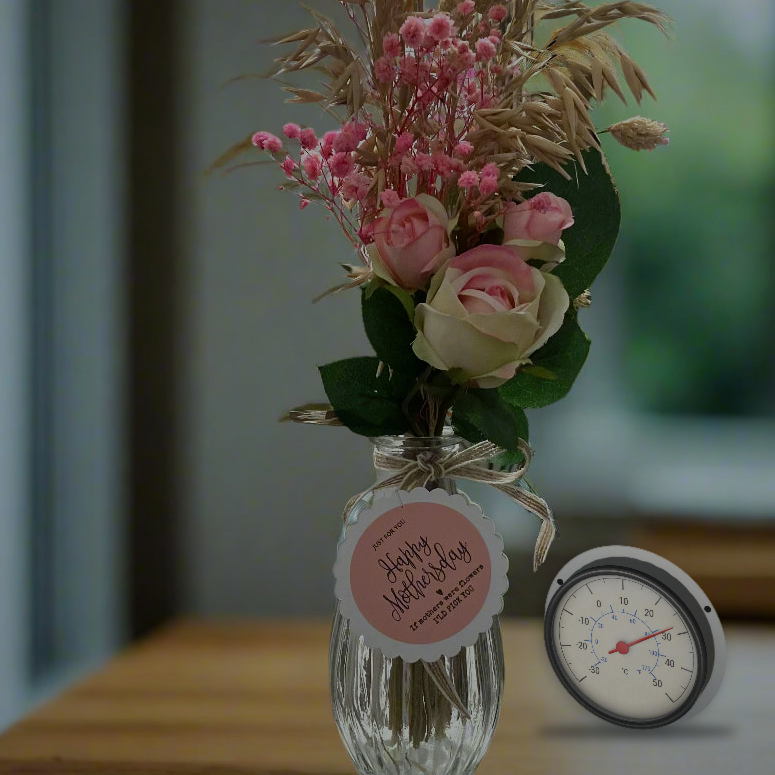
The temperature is 27.5°C
